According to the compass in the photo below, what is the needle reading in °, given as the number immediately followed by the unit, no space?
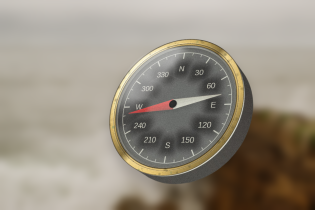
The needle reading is 260°
